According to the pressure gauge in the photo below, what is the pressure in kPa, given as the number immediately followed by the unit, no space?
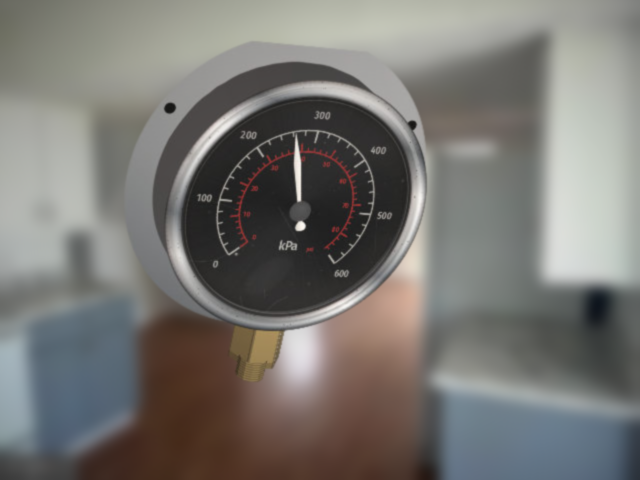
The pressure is 260kPa
